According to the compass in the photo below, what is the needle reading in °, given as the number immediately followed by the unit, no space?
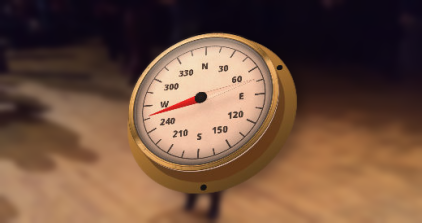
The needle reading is 255°
